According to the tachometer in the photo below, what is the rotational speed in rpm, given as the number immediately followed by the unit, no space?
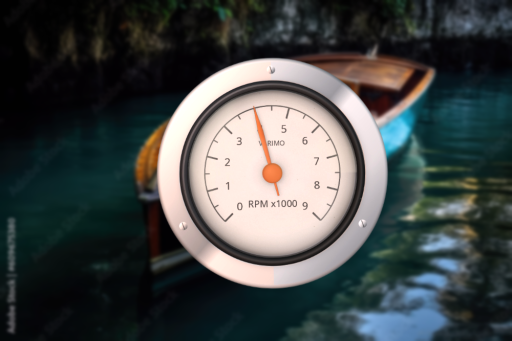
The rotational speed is 4000rpm
